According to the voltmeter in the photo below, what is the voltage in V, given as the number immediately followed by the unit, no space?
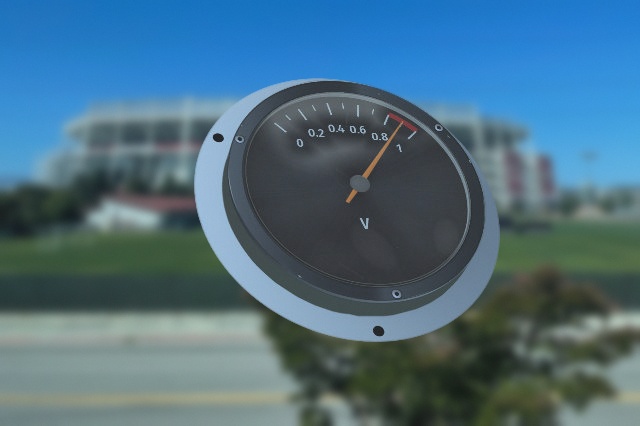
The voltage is 0.9V
